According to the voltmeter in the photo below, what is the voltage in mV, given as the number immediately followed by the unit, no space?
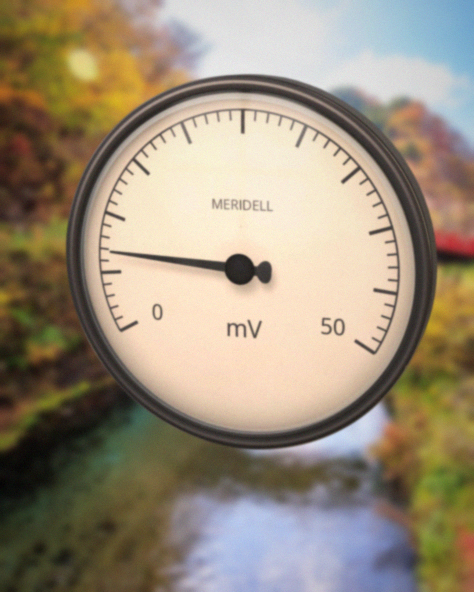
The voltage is 7mV
